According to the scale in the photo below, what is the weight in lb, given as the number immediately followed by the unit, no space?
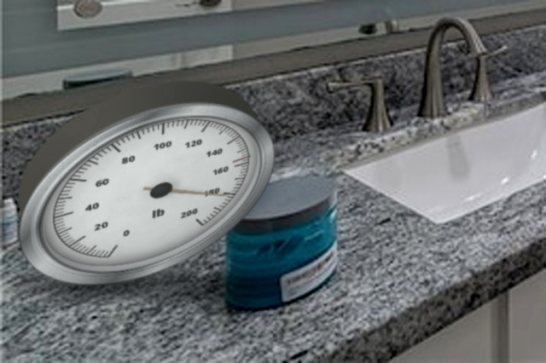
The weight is 180lb
